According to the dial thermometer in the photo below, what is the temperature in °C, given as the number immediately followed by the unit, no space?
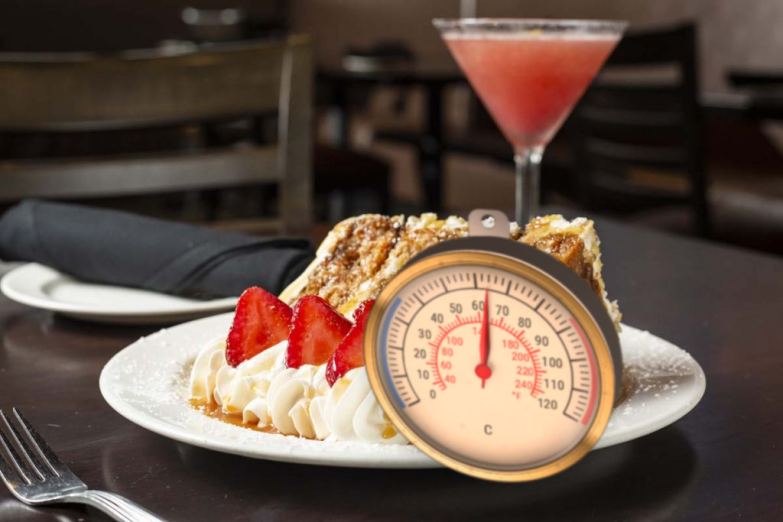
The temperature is 64°C
